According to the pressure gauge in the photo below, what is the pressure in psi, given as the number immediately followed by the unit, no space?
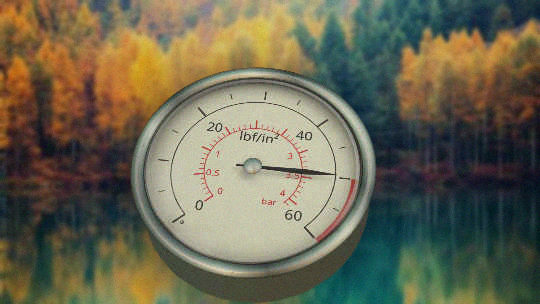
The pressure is 50psi
